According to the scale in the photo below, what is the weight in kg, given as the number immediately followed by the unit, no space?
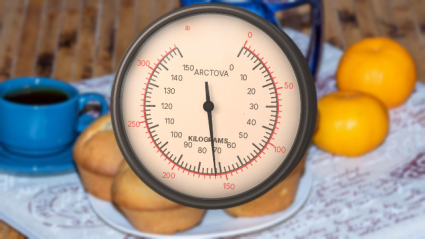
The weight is 72kg
